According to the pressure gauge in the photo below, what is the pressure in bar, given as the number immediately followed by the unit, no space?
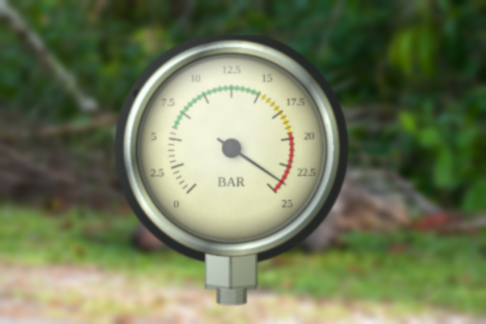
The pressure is 24bar
